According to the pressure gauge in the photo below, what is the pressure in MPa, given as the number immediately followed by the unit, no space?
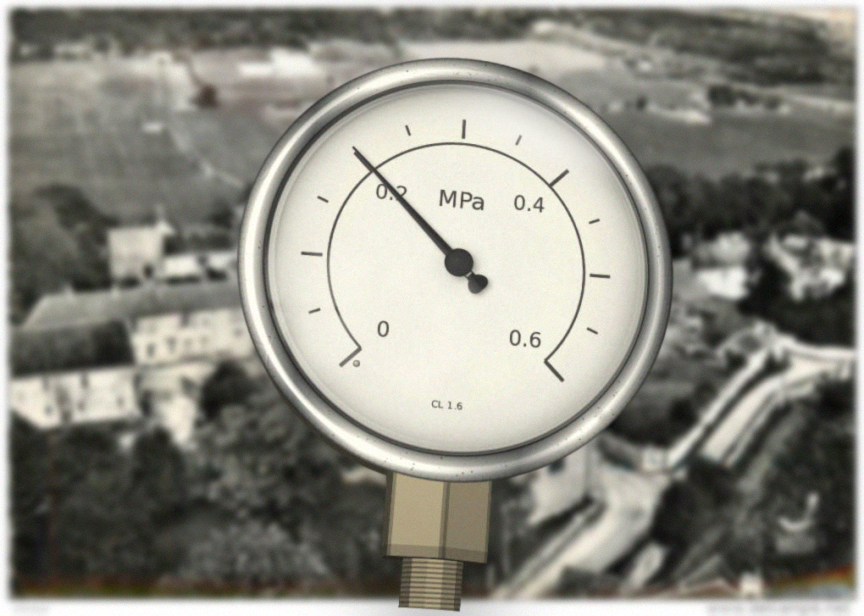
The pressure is 0.2MPa
